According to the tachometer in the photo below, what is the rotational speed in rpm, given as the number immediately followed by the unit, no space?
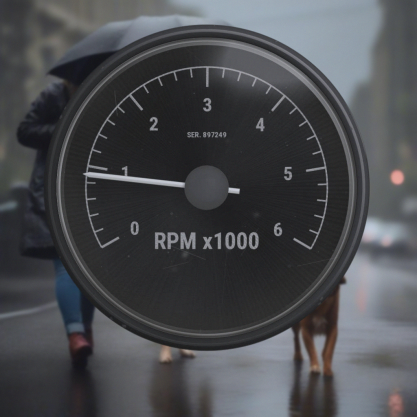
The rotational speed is 900rpm
